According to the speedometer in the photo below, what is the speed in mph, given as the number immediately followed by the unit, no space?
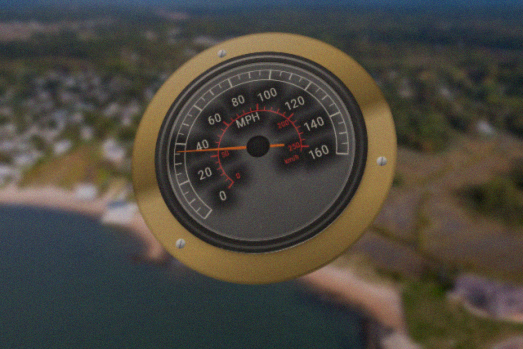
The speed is 35mph
